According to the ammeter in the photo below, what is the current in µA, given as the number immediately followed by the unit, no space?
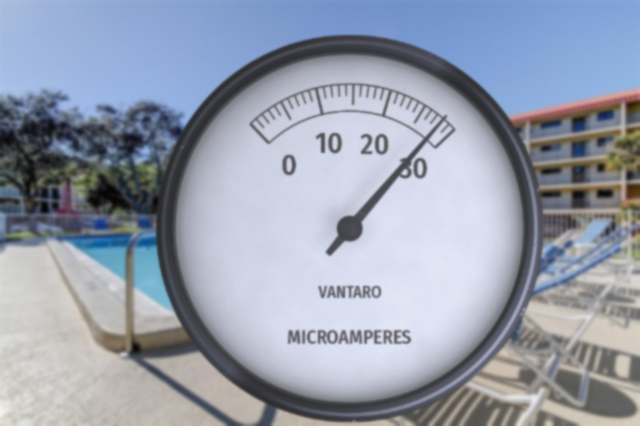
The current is 28µA
